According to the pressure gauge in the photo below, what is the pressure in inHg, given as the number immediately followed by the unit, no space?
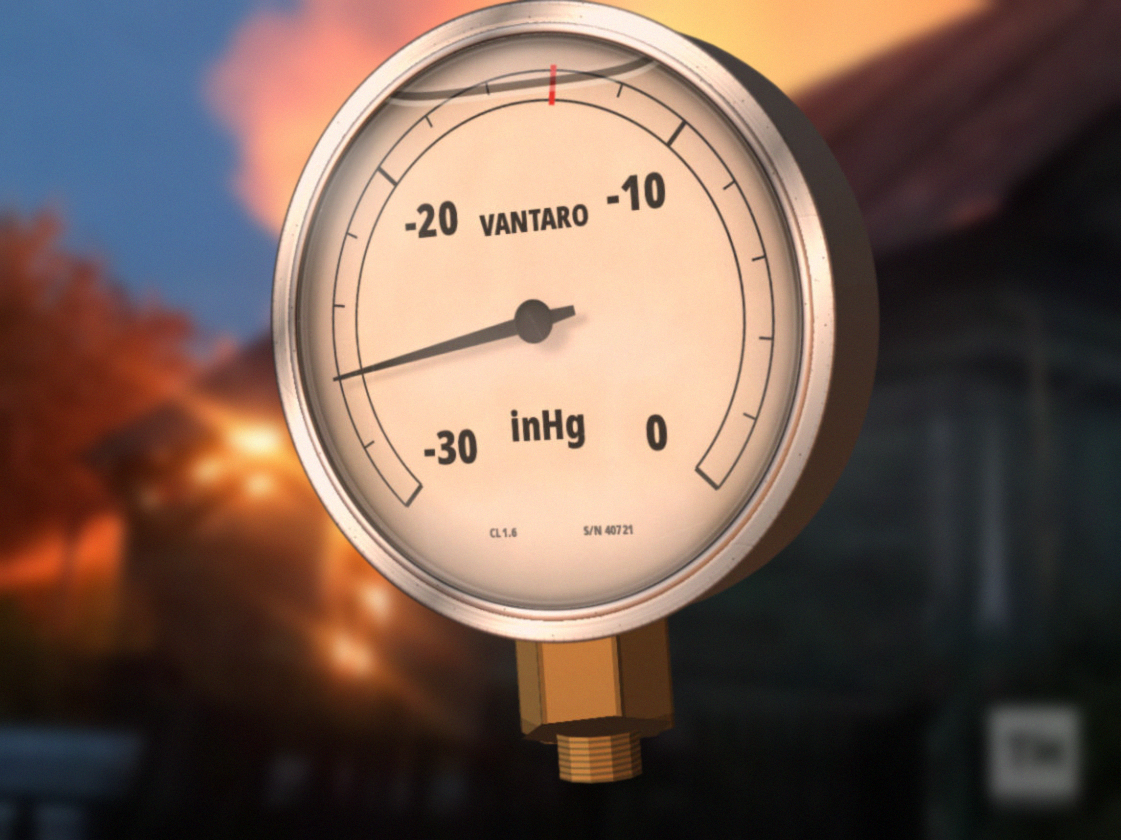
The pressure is -26inHg
